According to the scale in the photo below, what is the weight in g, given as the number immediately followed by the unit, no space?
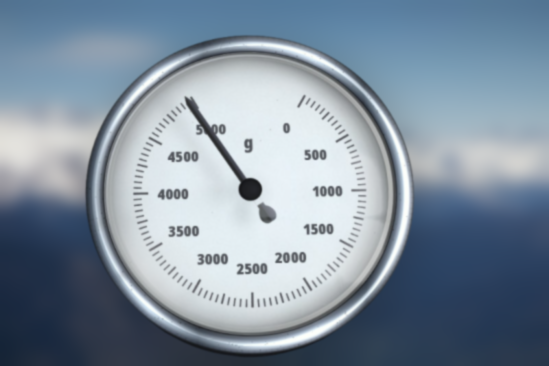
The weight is 4950g
